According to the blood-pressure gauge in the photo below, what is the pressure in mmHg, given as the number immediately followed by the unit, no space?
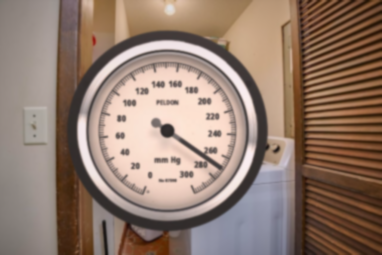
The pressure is 270mmHg
